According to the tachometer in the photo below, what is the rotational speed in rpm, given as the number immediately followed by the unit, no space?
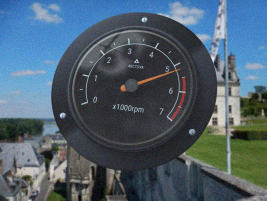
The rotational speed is 5250rpm
